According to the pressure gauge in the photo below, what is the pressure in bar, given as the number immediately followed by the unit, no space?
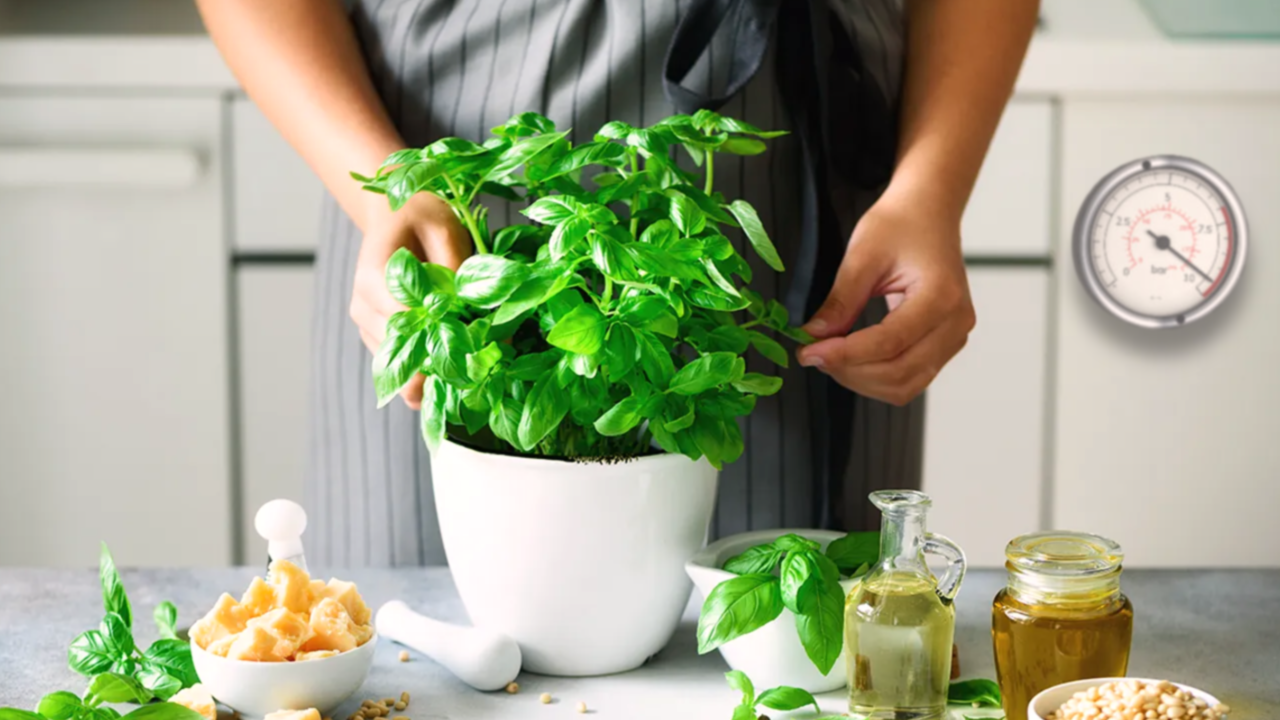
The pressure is 9.5bar
